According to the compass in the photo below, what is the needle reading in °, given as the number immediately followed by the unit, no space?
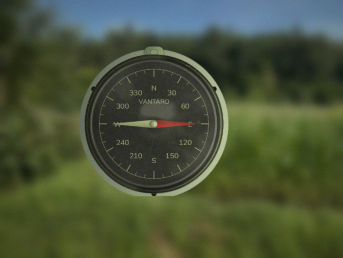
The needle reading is 90°
